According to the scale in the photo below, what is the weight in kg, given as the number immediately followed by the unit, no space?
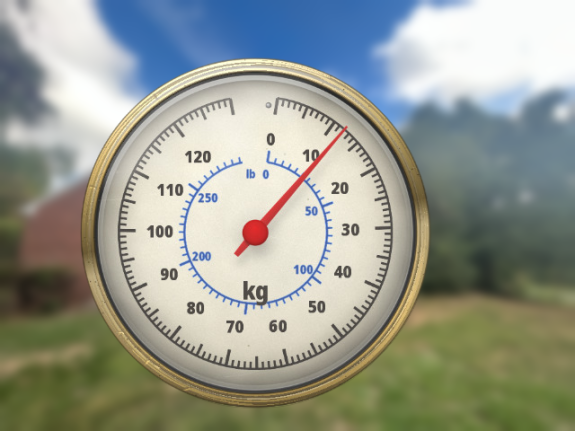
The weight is 12kg
